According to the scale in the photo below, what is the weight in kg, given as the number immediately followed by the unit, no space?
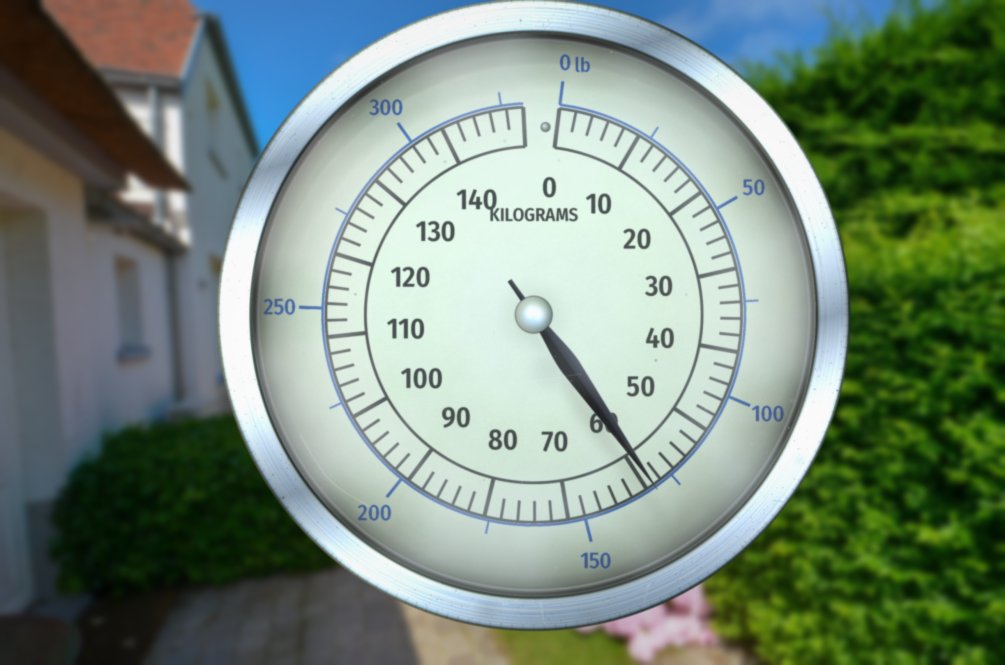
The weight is 59kg
